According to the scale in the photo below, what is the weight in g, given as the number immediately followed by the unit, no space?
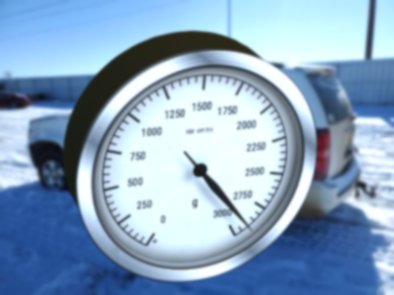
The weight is 2900g
